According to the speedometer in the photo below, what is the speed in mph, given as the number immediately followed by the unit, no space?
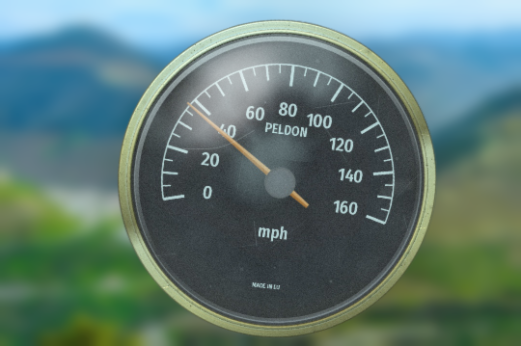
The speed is 37.5mph
